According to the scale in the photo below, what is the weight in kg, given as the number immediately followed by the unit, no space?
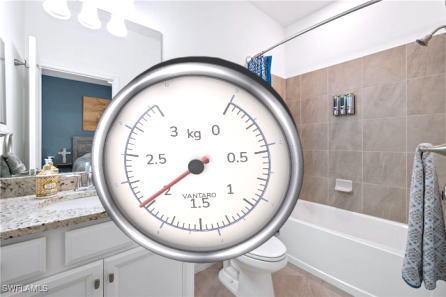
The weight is 2.05kg
